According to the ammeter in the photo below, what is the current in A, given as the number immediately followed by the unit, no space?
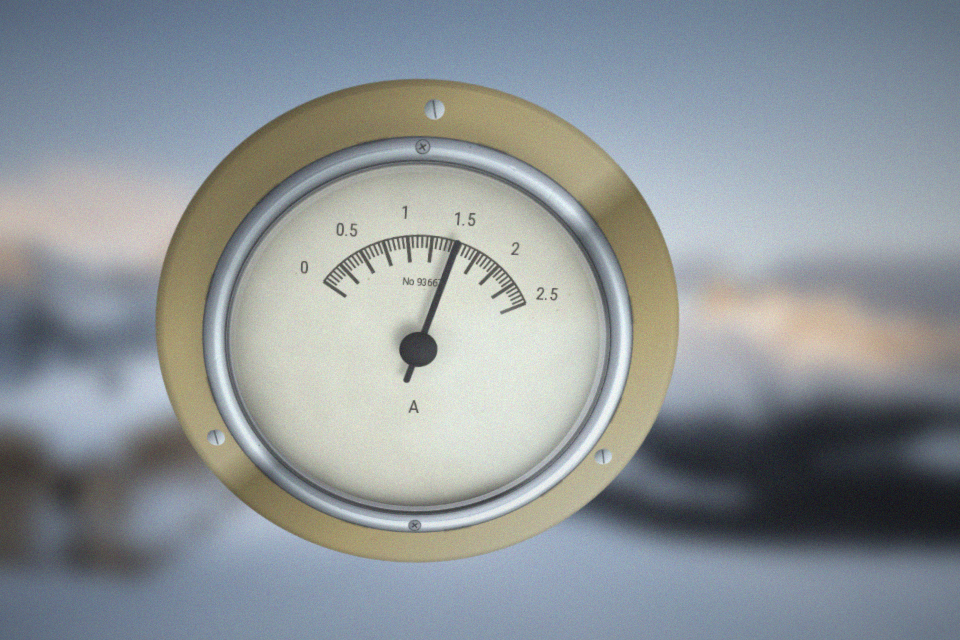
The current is 1.5A
